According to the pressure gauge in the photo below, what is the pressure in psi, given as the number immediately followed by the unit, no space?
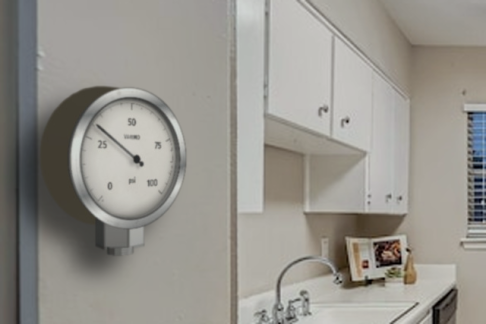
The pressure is 30psi
